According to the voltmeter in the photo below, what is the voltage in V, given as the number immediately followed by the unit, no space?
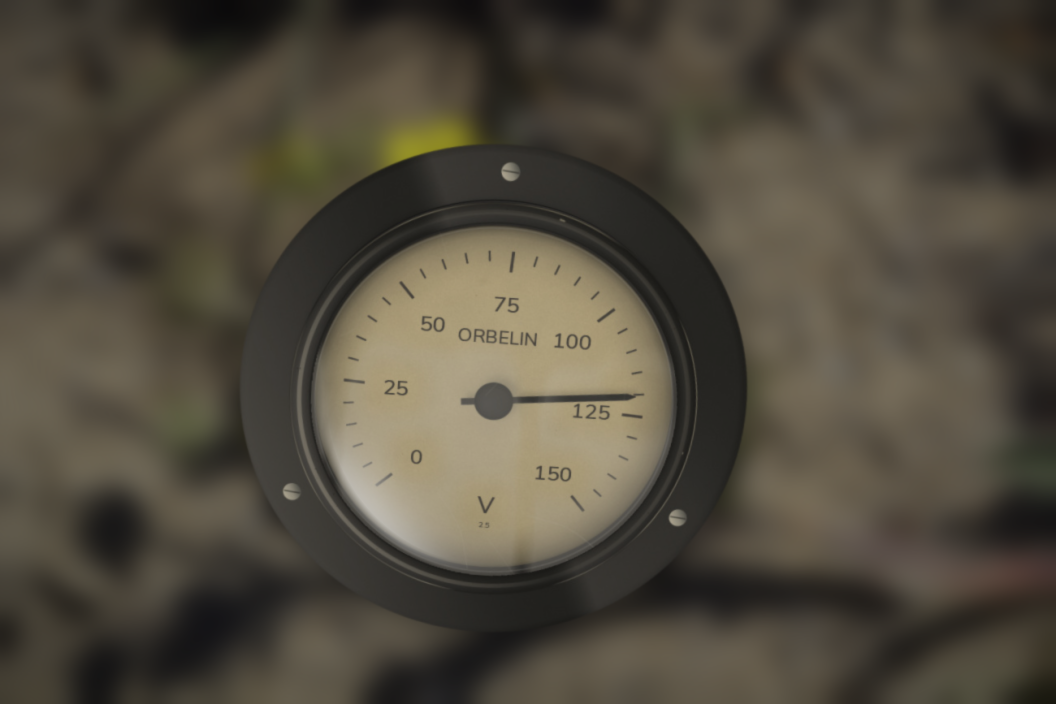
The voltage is 120V
